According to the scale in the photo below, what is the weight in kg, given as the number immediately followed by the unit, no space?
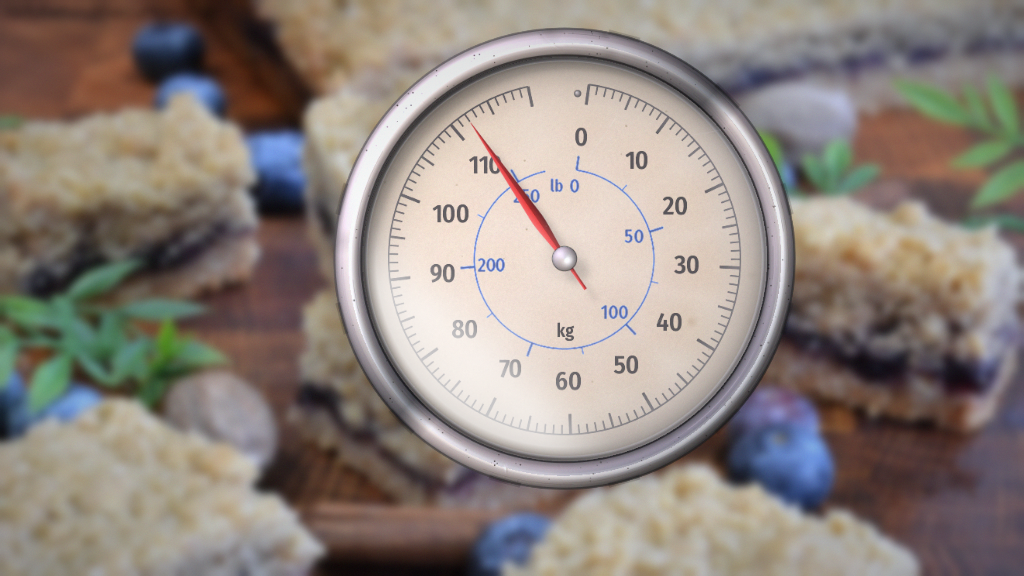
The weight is 112kg
